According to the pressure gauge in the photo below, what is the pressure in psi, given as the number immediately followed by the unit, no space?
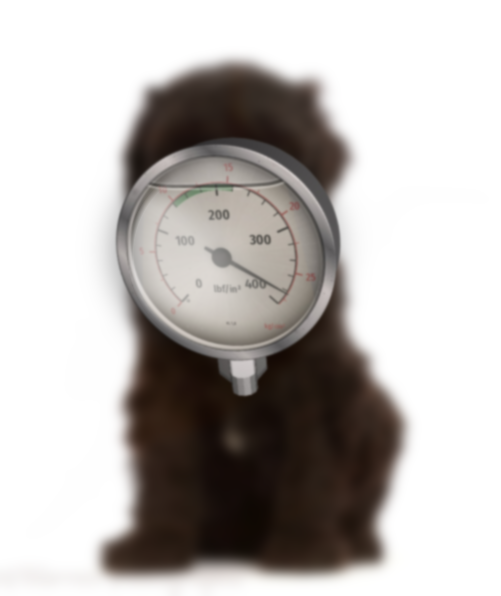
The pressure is 380psi
